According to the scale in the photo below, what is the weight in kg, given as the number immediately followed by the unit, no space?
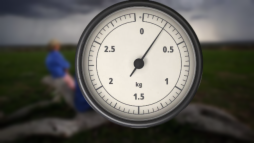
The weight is 0.25kg
